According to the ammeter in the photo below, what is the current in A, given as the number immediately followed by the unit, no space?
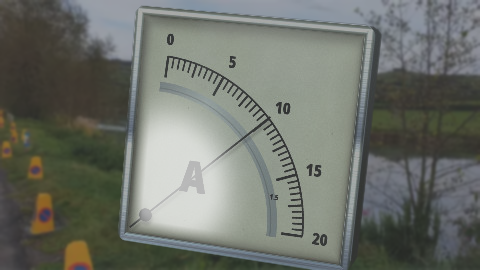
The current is 10A
